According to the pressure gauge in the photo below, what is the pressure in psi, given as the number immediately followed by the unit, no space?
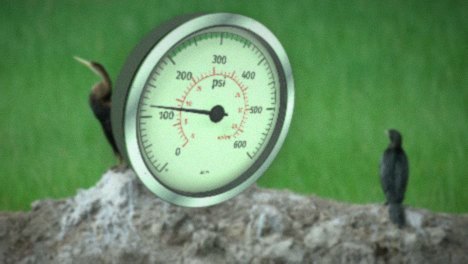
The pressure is 120psi
